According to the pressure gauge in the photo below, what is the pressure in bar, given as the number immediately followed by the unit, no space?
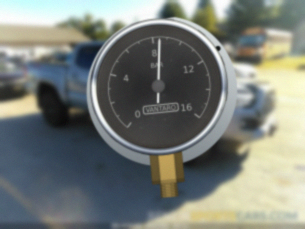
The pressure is 8.5bar
